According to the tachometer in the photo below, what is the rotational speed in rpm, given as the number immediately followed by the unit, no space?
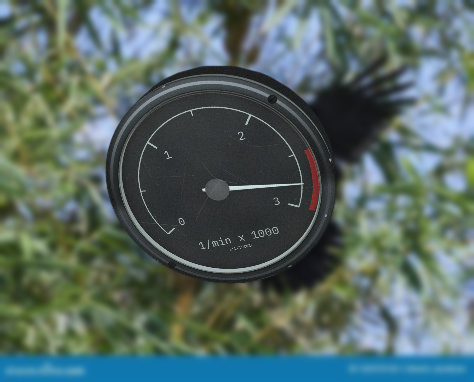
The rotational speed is 2750rpm
